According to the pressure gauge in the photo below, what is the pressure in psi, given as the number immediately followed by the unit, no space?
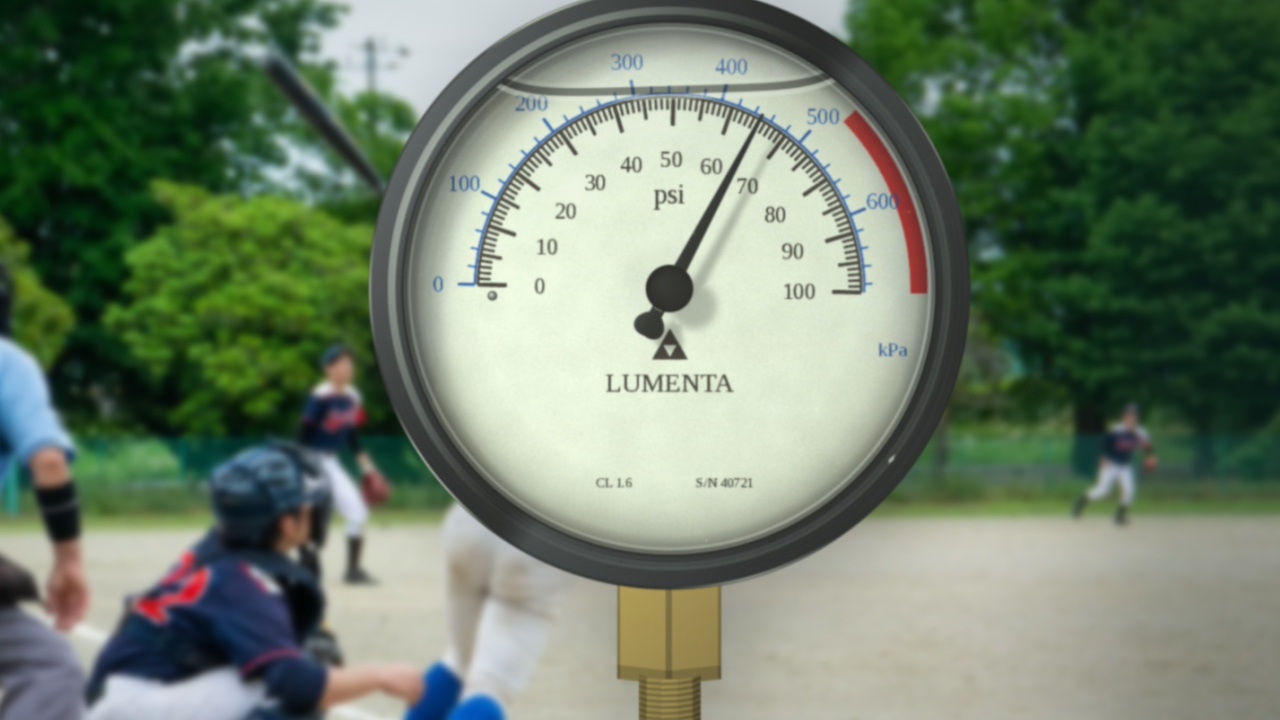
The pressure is 65psi
